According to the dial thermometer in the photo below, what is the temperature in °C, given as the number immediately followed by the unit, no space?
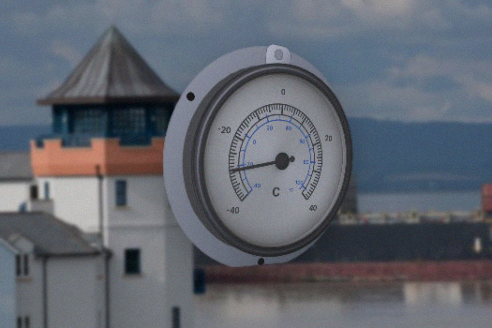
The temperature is -30°C
